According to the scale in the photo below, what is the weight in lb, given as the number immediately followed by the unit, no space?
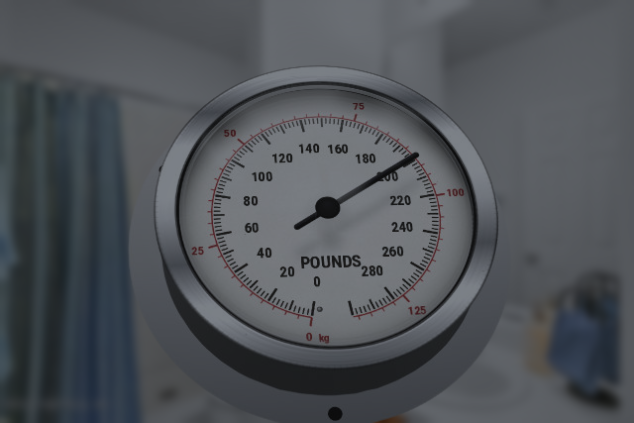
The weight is 200lb
